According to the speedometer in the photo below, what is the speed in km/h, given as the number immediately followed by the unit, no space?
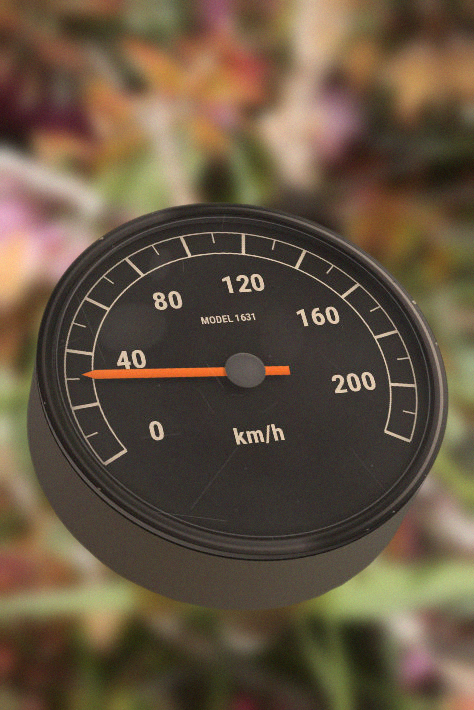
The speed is 30km/h
